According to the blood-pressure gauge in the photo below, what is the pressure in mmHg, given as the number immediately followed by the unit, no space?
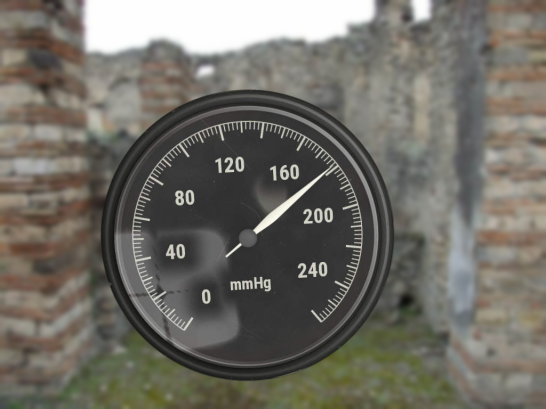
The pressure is 178mmHg
